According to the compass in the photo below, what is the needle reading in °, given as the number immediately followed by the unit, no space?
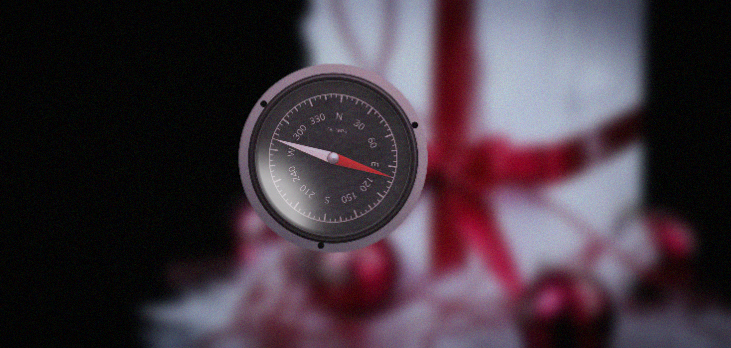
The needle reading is 100°
